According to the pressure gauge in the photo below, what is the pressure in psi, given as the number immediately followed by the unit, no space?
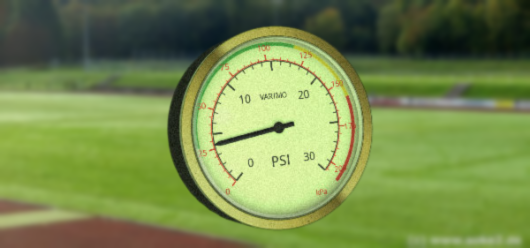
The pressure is 4psi
